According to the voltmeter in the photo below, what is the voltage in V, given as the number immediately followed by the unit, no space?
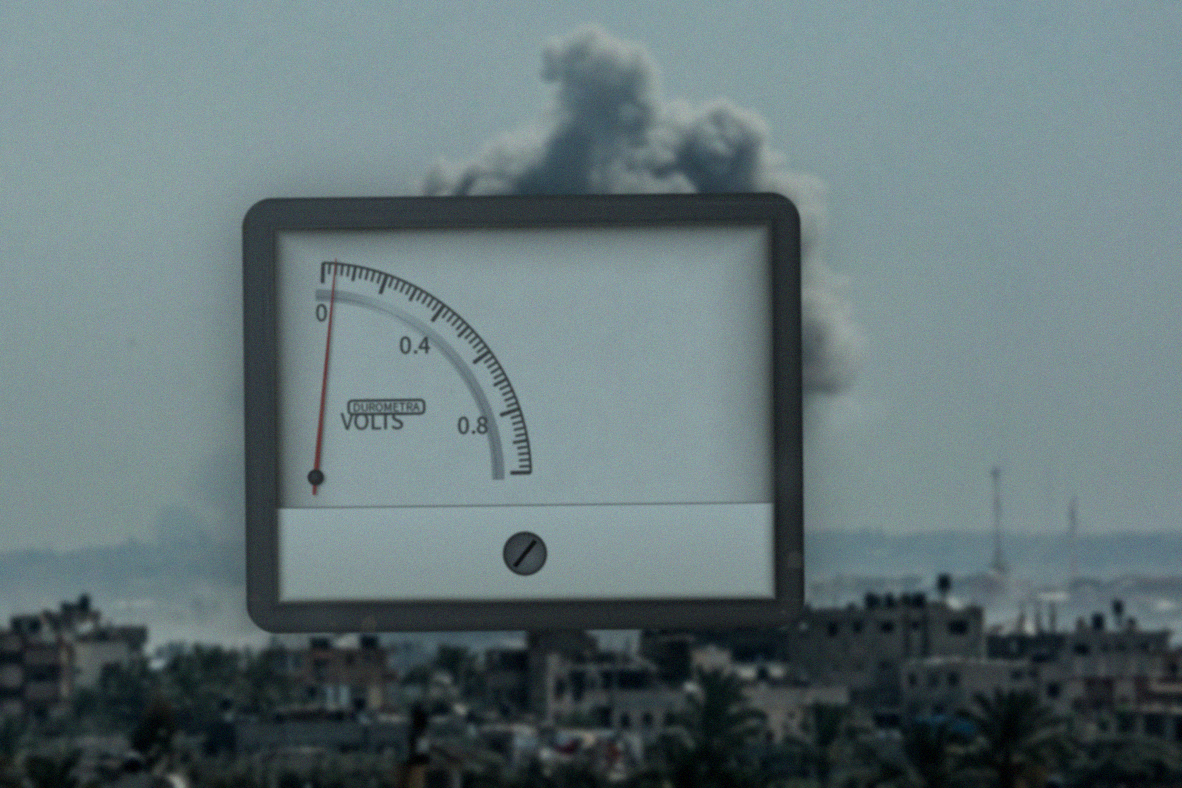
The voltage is 0.04V
